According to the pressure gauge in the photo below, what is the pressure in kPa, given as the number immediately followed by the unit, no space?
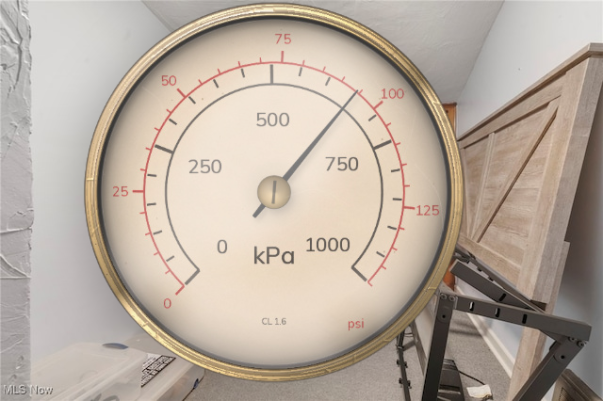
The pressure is 650kPa
